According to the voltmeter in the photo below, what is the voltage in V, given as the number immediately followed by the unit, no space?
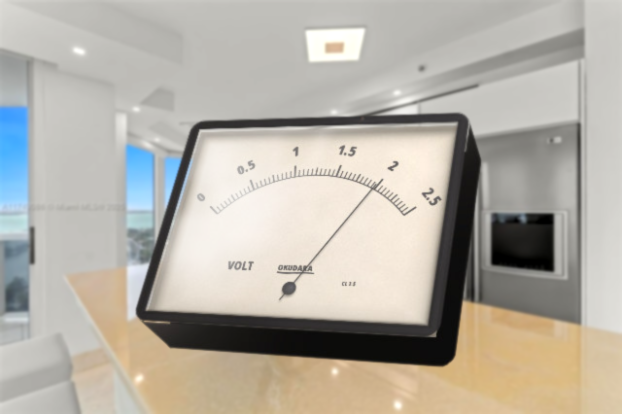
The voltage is 2V
